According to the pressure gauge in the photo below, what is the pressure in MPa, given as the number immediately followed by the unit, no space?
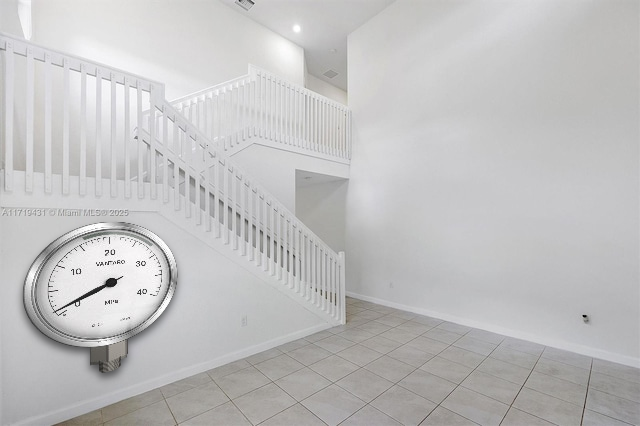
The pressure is 1MPa
